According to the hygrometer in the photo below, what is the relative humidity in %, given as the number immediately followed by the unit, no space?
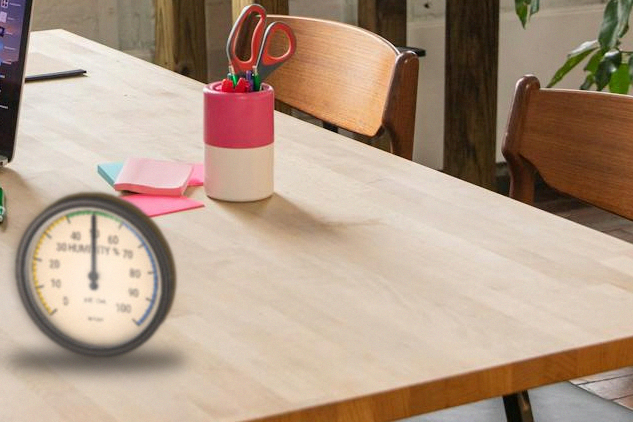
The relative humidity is 50%
